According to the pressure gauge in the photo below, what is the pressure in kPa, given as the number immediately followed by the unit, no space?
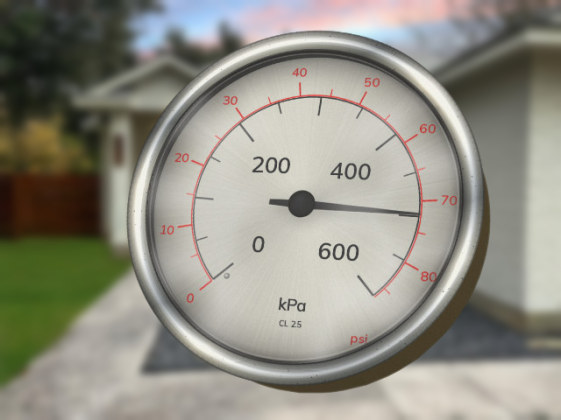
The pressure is 500kPa
